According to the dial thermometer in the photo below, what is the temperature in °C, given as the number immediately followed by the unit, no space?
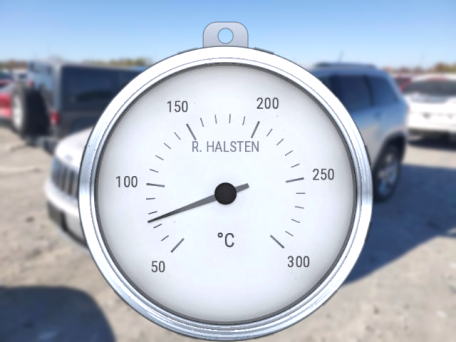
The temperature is 75°C
